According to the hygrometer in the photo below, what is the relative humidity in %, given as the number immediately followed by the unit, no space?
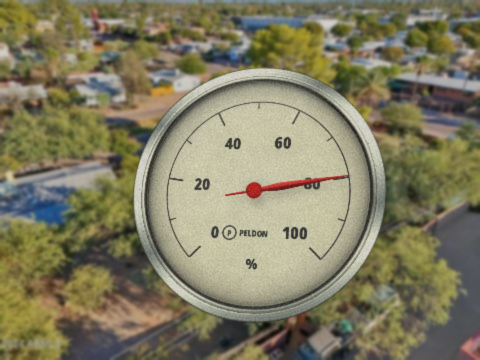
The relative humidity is 80%
